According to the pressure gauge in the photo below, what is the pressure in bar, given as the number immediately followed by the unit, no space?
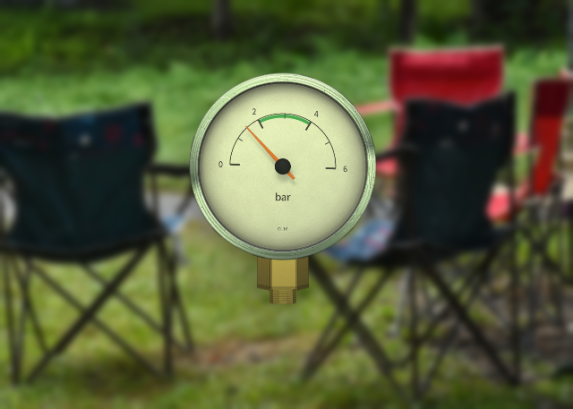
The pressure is 1.5bar
